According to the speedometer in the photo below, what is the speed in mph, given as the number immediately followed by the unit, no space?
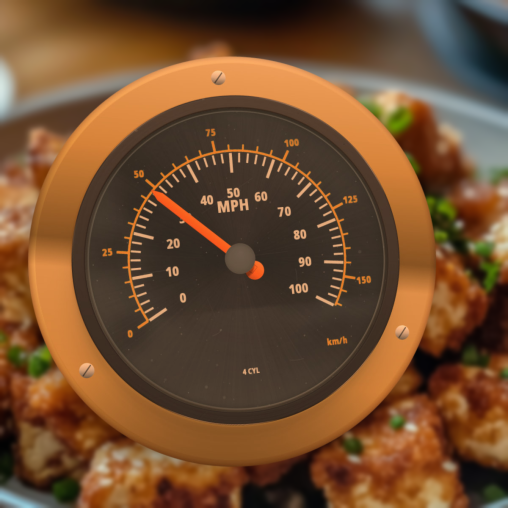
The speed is 30mph
